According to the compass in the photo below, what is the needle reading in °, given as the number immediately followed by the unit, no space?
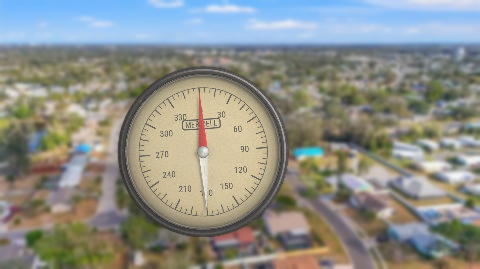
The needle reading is 0°
